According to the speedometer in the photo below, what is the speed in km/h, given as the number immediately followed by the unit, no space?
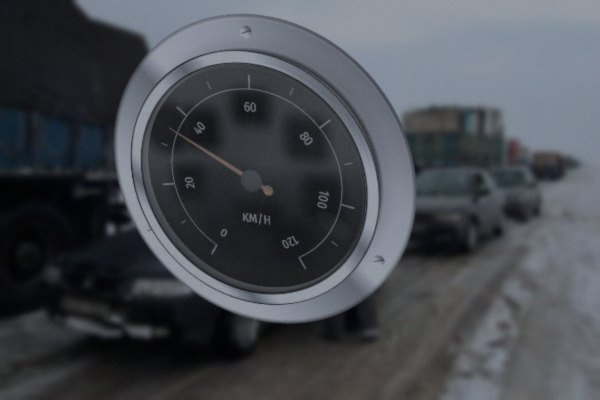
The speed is 35km/h
